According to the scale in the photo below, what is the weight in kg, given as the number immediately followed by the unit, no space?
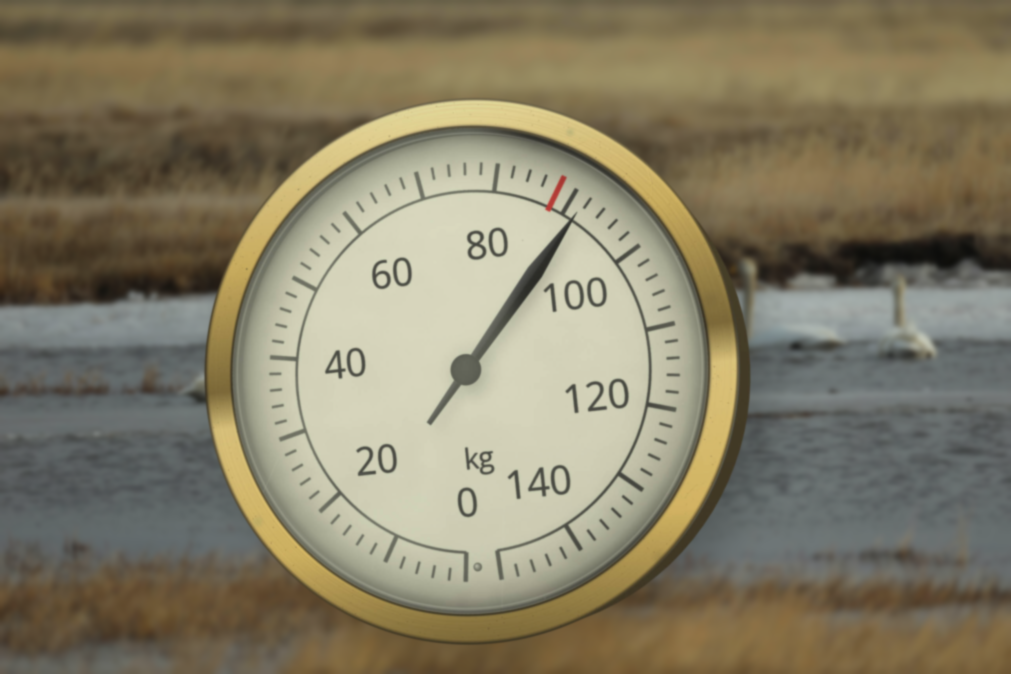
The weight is 92kg
